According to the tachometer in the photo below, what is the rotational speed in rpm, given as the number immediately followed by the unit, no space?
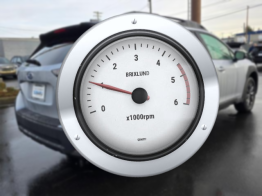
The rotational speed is 1000rpm
